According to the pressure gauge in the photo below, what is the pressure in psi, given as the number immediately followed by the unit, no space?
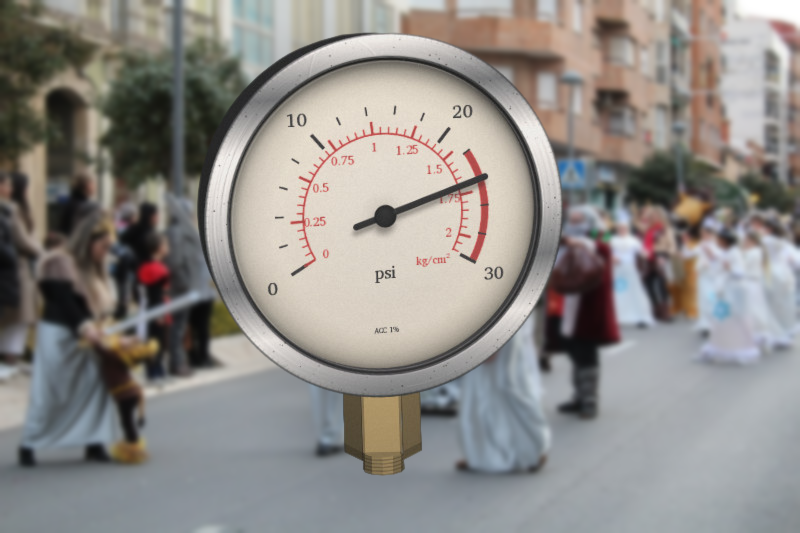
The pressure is 24psi
